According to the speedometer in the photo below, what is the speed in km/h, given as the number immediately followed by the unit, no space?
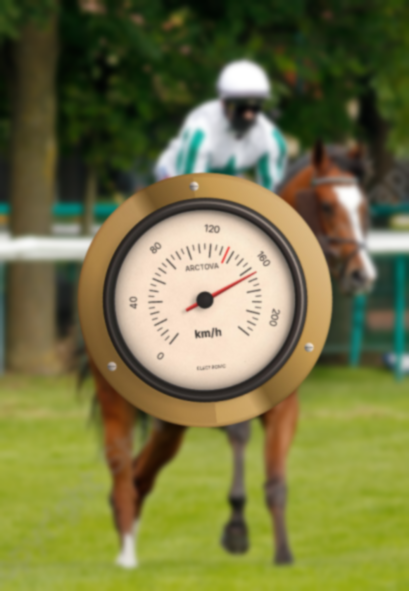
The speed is 165km/h
